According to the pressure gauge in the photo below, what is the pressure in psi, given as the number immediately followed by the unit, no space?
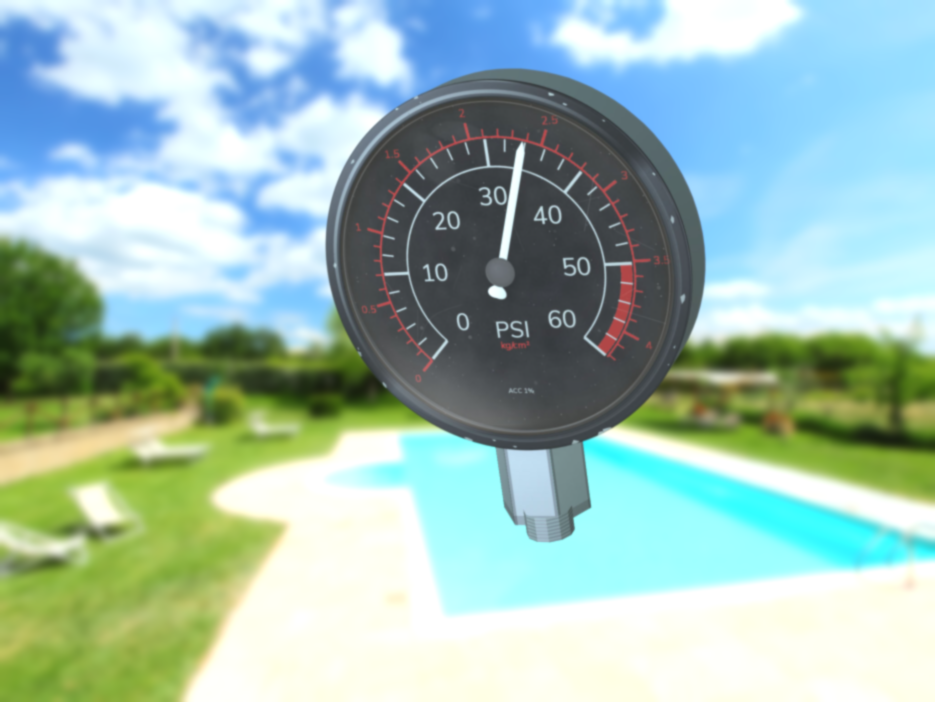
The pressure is 34psi
